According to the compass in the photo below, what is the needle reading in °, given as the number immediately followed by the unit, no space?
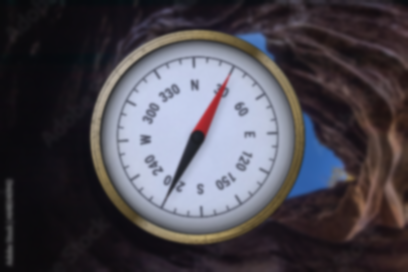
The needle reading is 30°
